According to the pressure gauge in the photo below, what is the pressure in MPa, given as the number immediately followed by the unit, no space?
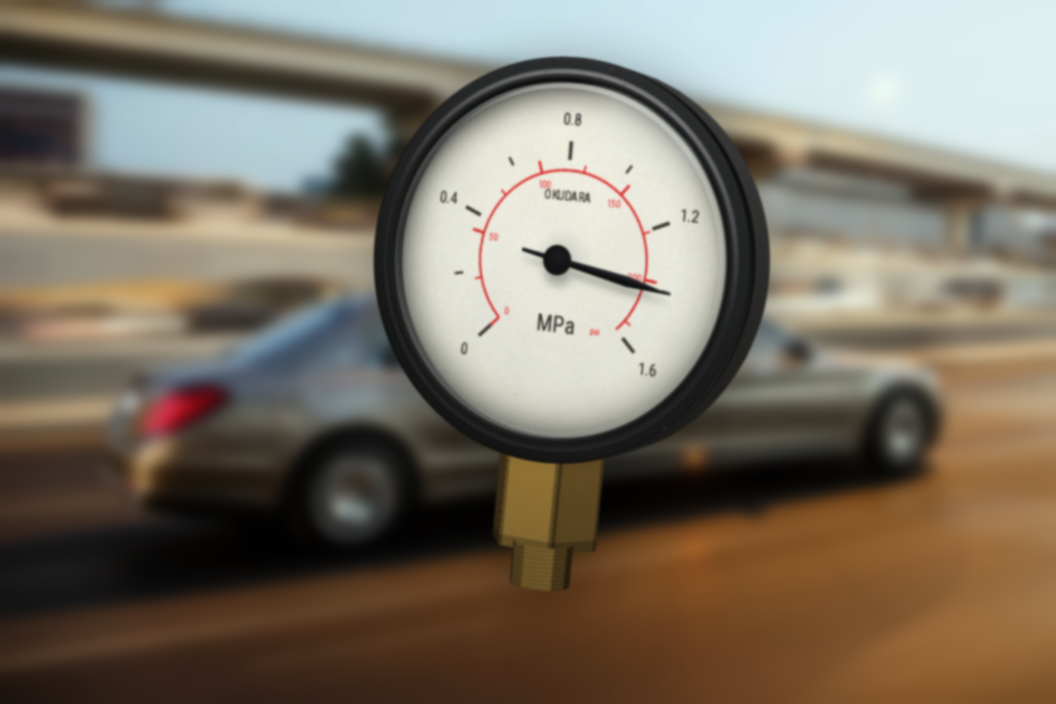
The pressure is 1.4MPa
